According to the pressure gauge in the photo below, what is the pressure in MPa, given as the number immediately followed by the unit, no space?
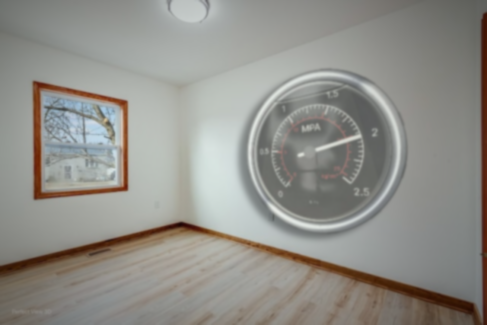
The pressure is 2MPa
